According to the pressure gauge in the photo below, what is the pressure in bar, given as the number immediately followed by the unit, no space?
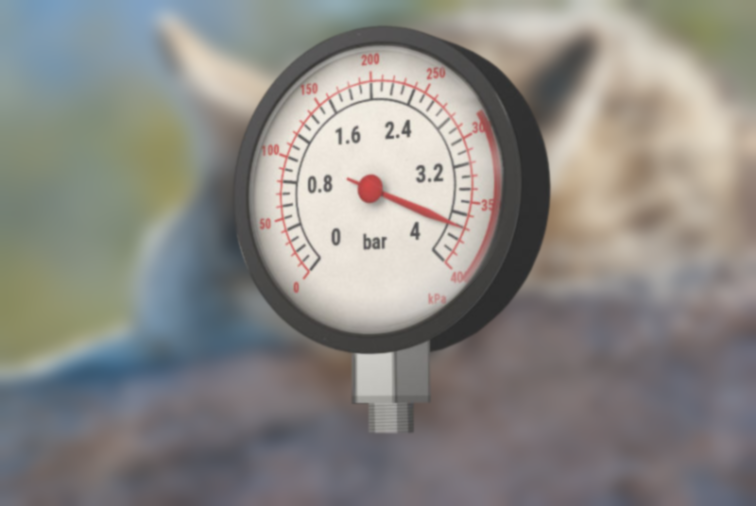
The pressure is 3.7bar
